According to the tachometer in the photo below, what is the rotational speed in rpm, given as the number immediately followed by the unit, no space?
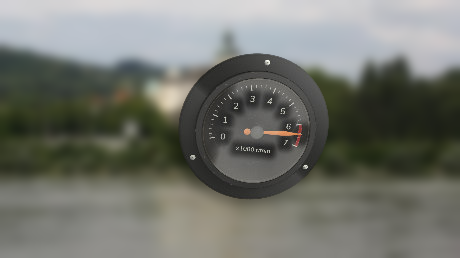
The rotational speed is 6400rpm
